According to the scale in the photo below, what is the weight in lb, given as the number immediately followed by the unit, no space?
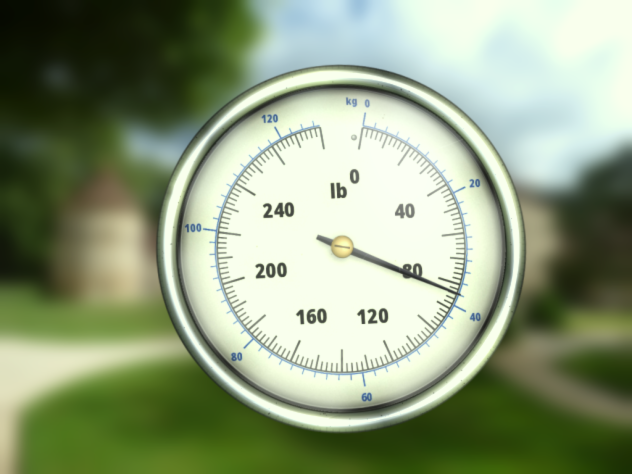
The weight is 84lb
